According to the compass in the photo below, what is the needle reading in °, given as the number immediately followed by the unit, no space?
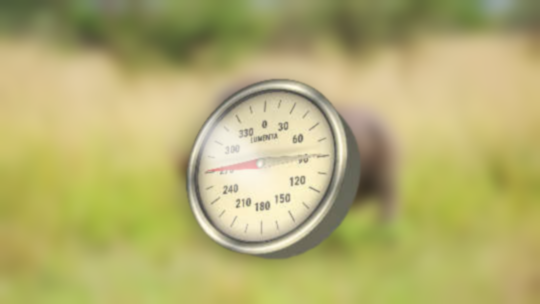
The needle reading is 270°
